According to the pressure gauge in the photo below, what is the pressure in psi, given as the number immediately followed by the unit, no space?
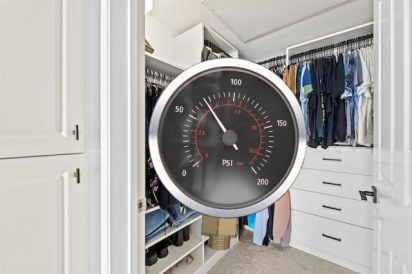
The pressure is 70psi
